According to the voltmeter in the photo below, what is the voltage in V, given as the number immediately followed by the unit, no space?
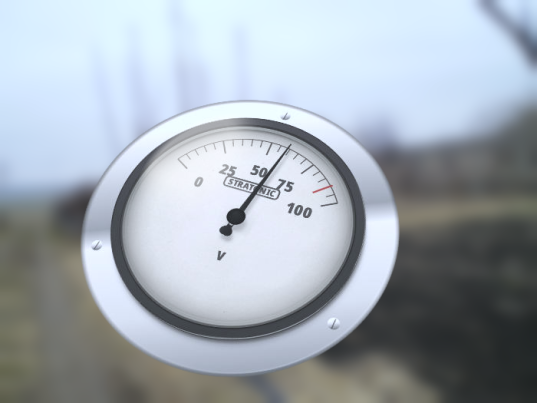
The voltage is 60V
